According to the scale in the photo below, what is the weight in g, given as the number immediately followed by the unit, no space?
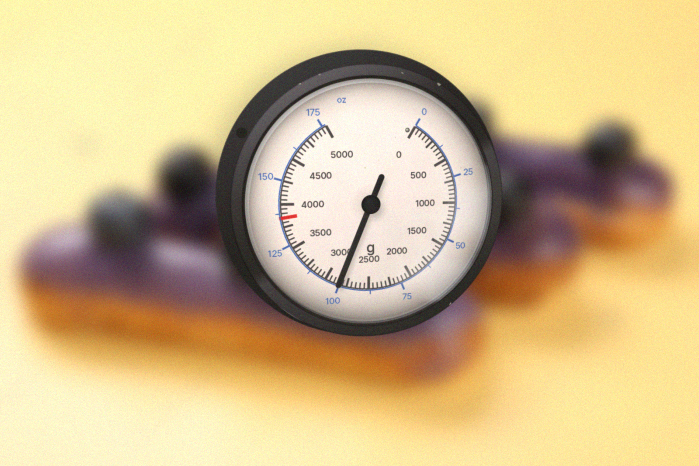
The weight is 2850g
